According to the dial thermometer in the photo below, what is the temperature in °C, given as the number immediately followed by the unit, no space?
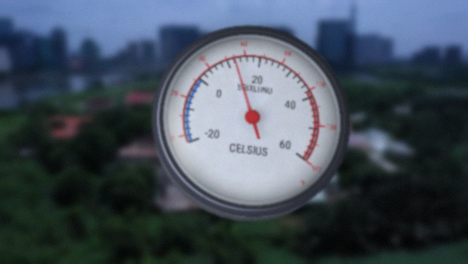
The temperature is 12°C
